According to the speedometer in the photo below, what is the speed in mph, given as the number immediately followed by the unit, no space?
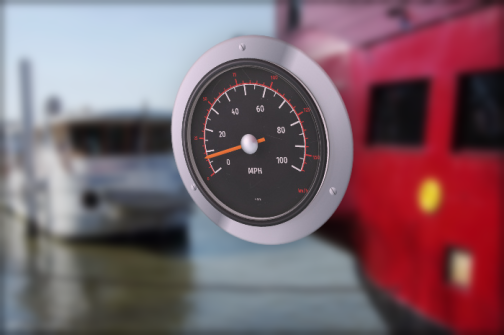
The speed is 7.5mph
